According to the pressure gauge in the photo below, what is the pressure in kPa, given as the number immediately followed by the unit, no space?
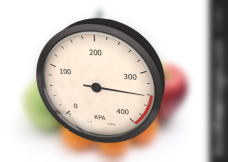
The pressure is 340kPa
